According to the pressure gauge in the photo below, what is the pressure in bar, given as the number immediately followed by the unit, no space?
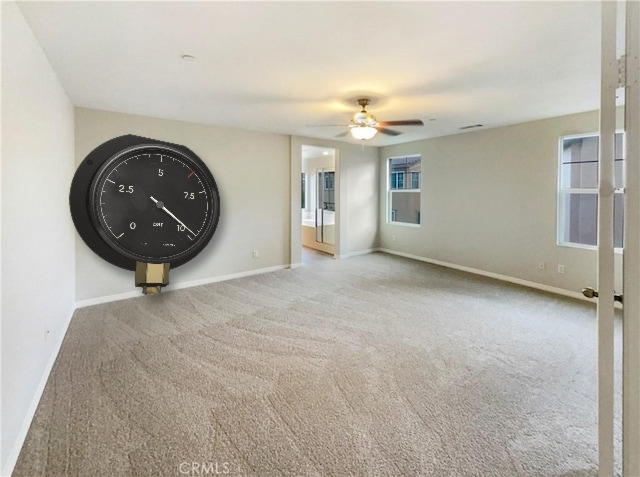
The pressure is 9.75bar
